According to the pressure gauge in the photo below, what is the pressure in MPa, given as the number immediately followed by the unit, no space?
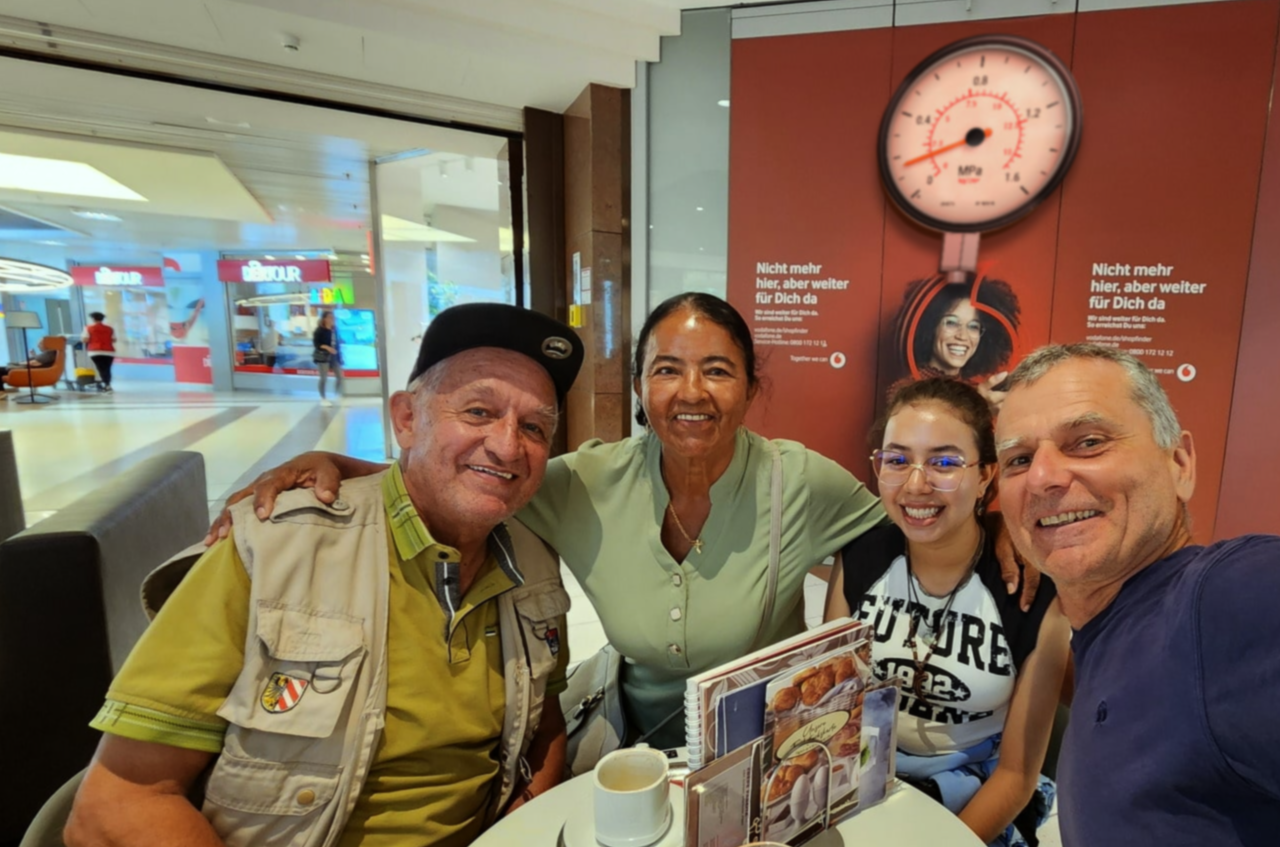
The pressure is 0.15MPa
